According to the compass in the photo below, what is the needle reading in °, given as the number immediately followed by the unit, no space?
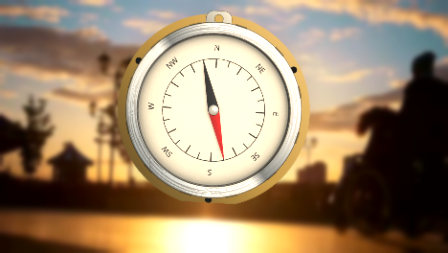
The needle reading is 165°
